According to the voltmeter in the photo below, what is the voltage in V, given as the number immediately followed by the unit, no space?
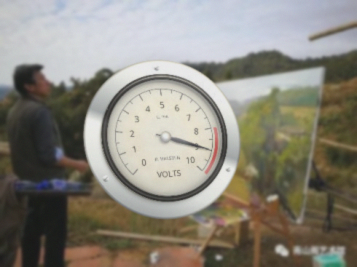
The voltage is 9V
